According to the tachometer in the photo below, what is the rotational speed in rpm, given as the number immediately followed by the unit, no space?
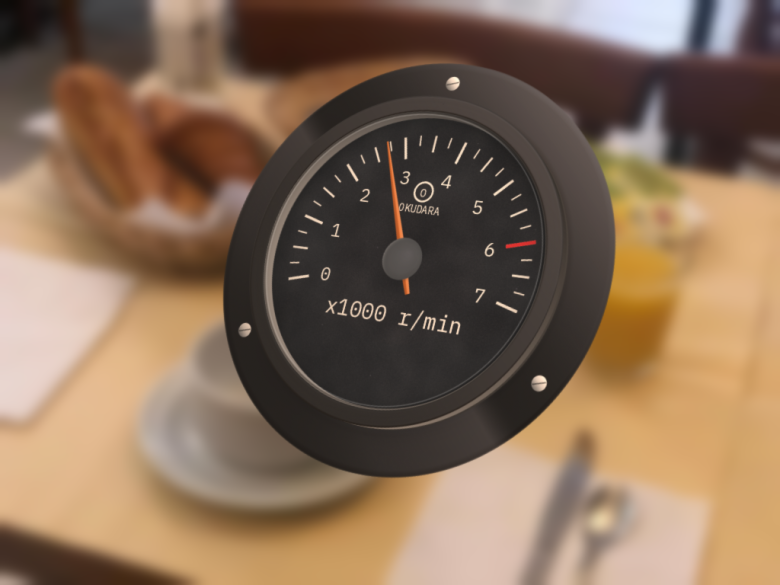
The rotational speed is 2750rpm
